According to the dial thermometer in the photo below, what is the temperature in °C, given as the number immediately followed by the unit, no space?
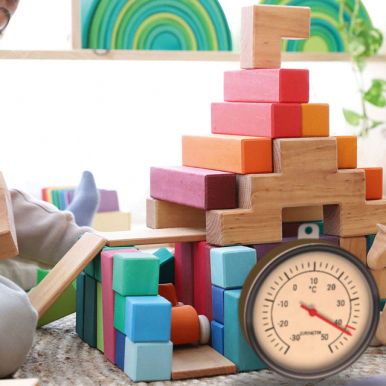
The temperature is 42°C
